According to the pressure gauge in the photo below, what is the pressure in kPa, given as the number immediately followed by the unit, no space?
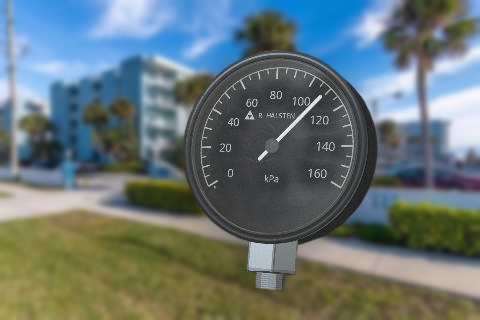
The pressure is 110kPa
